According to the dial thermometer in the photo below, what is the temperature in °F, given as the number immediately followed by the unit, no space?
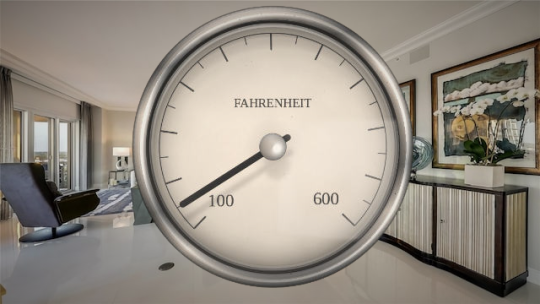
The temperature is 125°F
